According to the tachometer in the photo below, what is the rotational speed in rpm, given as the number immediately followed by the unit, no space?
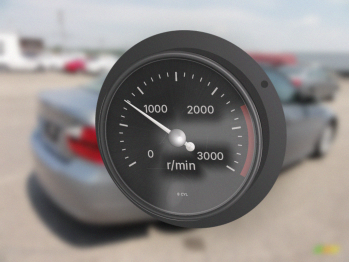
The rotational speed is 800rpm
